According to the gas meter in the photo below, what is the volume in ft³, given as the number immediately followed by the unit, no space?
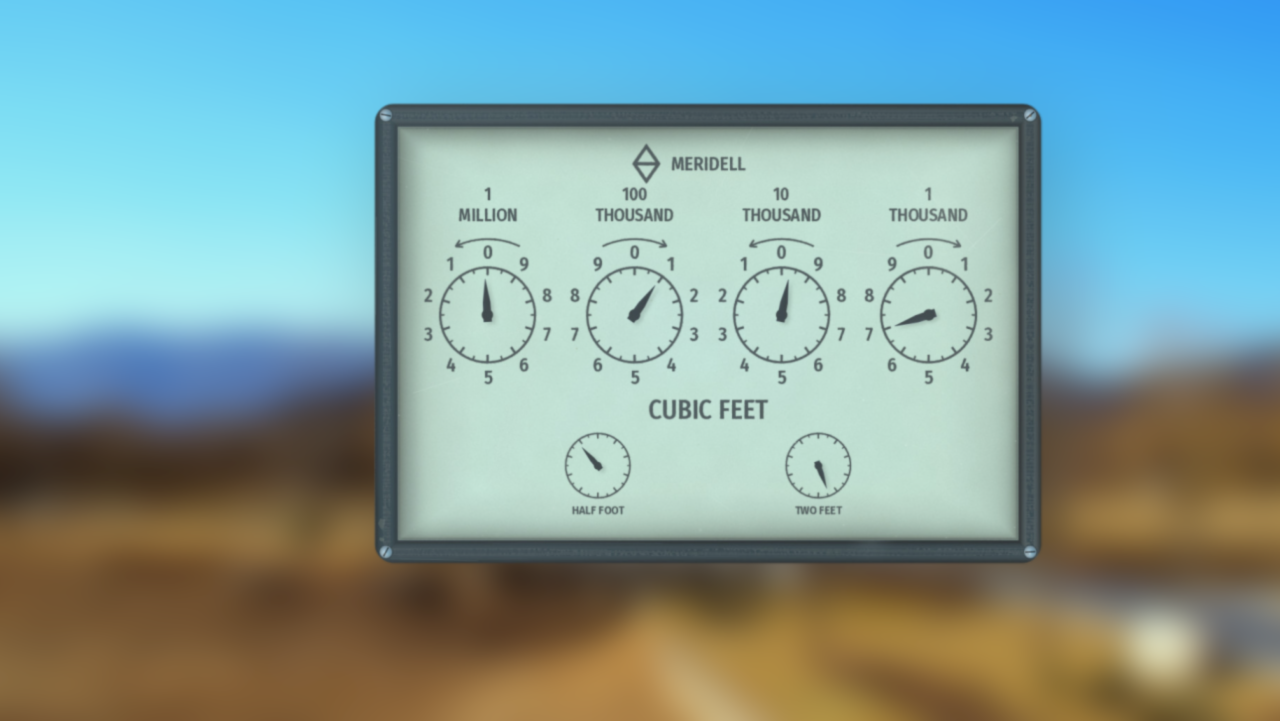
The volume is 9700ft³
